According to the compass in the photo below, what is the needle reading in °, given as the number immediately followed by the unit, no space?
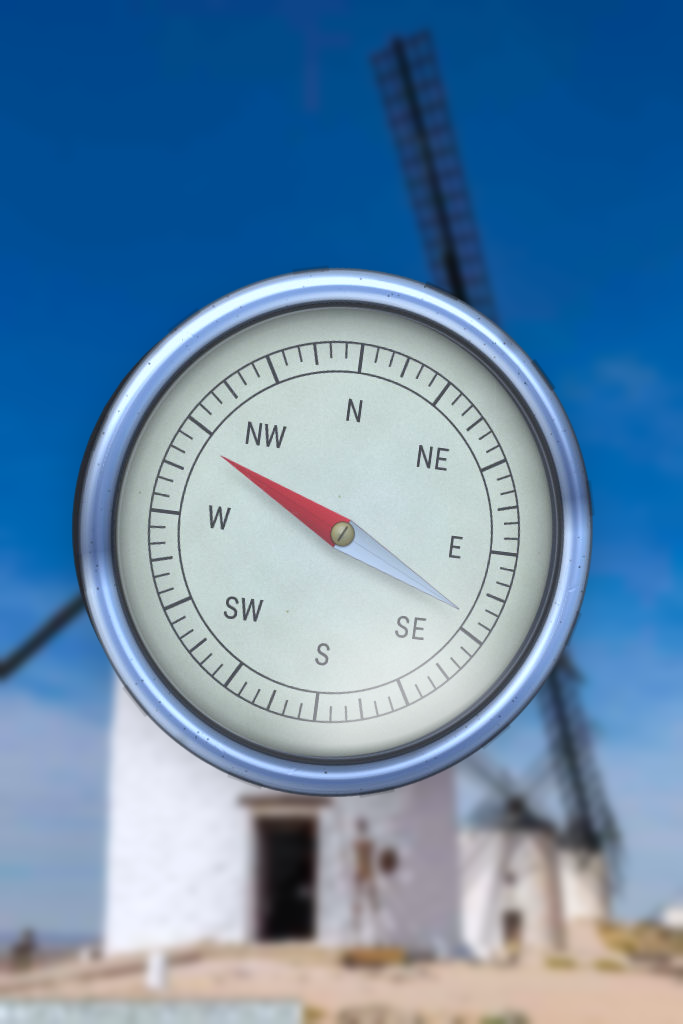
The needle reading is 295°
